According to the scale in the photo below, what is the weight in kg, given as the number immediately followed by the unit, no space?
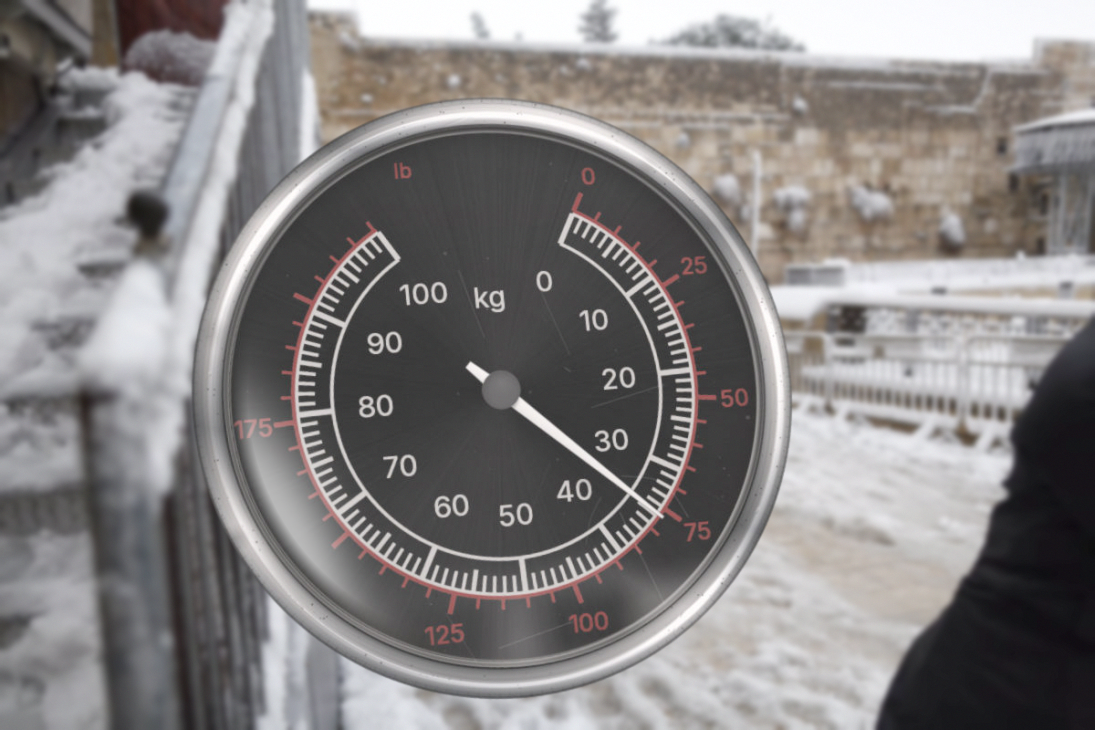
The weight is 35kg
